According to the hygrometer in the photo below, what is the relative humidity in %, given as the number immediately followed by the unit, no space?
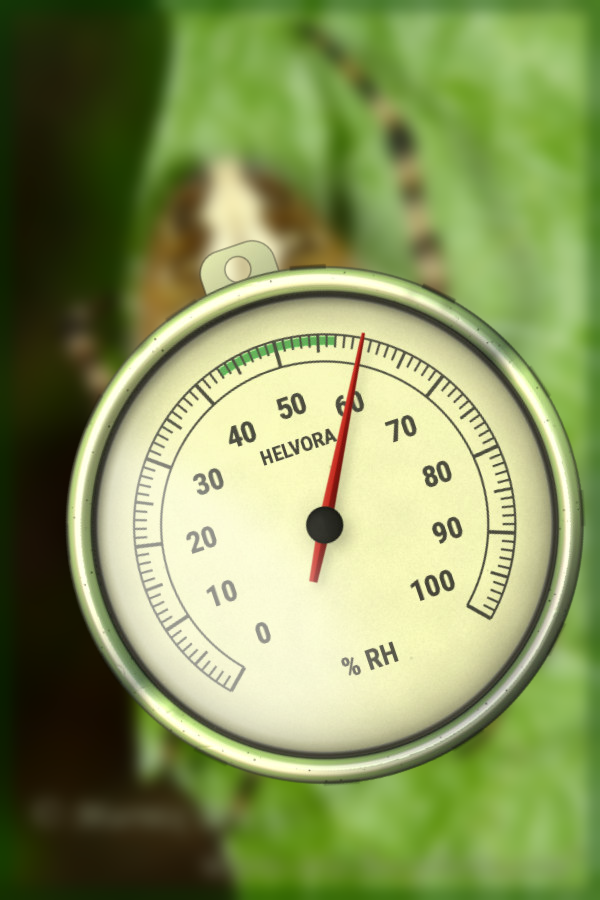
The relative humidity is 60%
